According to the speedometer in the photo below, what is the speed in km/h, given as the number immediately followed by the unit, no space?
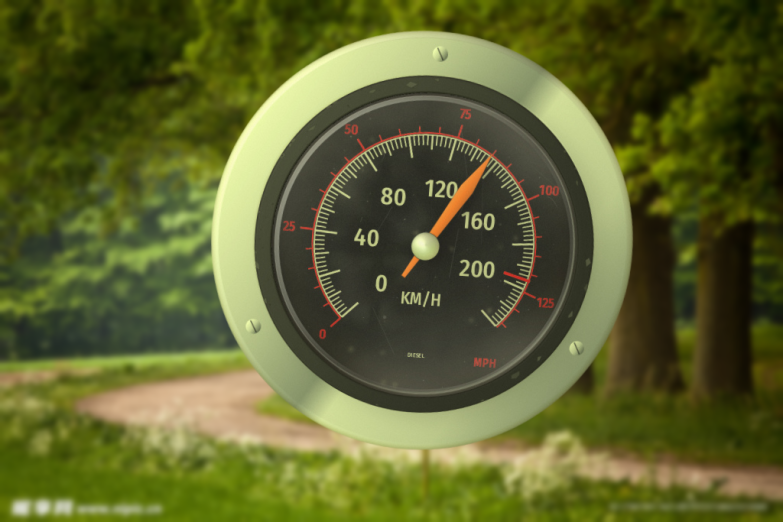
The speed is 136km/h
